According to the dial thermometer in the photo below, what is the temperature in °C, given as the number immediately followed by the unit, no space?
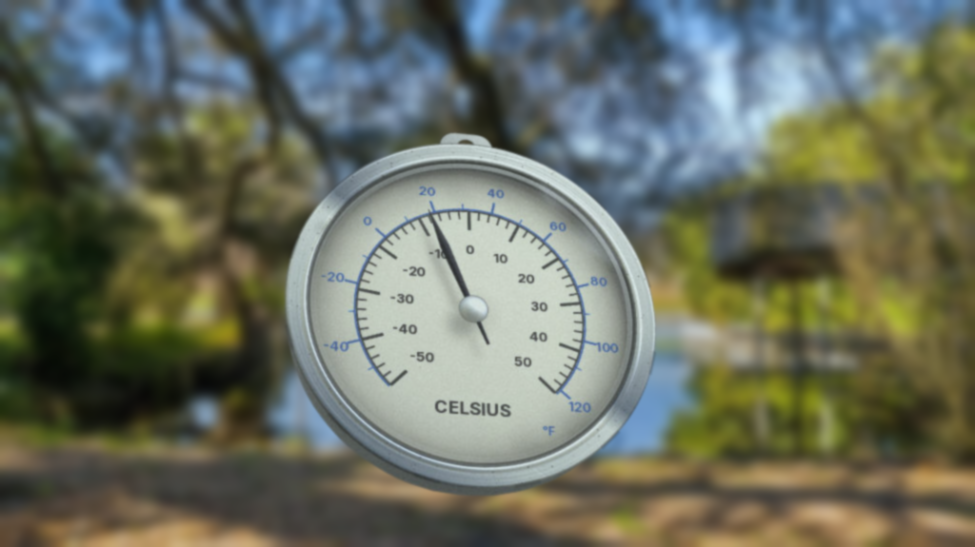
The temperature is -8°C
